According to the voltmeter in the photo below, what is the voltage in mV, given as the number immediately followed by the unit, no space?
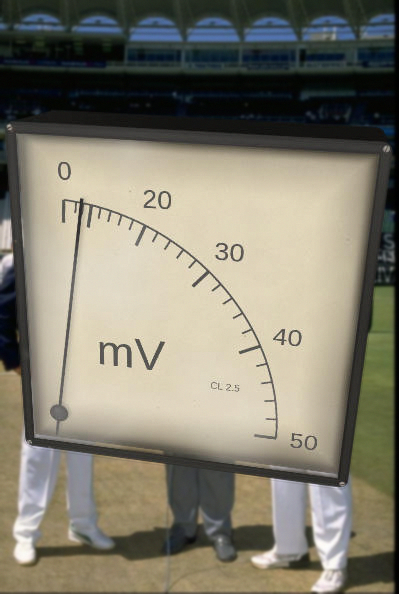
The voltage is 8mV
